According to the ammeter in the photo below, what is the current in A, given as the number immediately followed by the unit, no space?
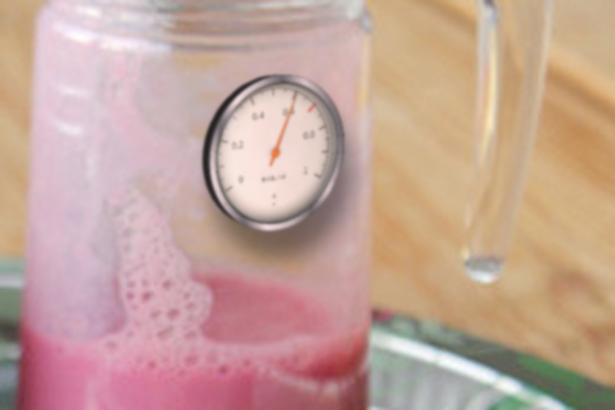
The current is 0.6A
